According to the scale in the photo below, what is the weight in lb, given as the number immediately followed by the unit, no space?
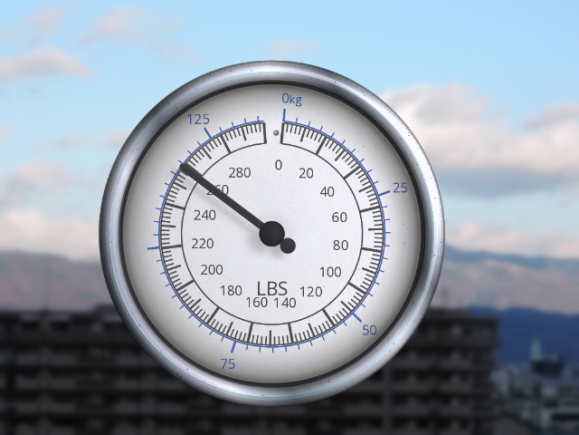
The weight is 258lb
